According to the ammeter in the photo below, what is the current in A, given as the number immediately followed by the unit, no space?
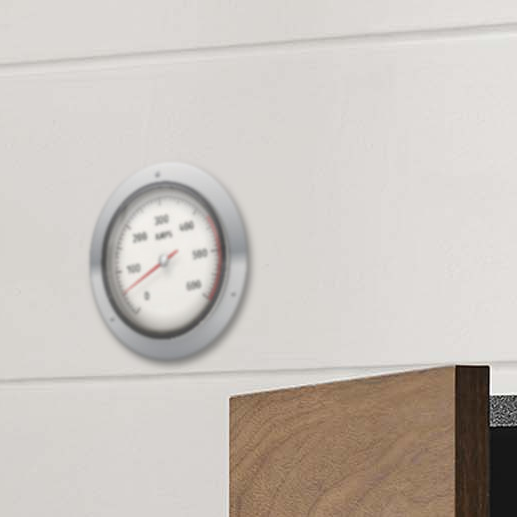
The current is 50A
